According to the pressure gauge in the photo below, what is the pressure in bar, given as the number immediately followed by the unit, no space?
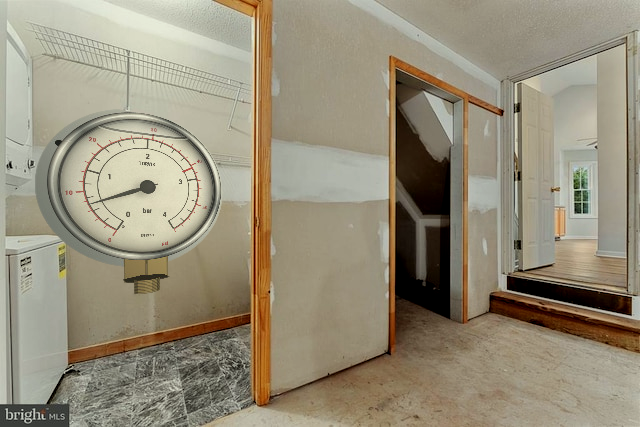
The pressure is 0.5bar
